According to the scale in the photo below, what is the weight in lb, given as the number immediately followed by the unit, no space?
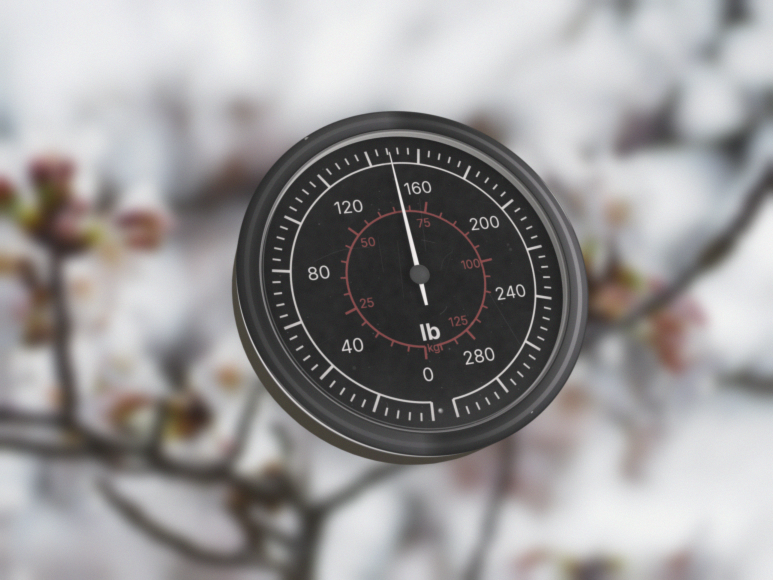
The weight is 148lb
